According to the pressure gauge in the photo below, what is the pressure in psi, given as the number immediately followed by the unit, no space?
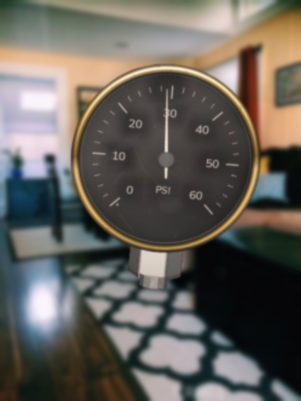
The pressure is 29psi
